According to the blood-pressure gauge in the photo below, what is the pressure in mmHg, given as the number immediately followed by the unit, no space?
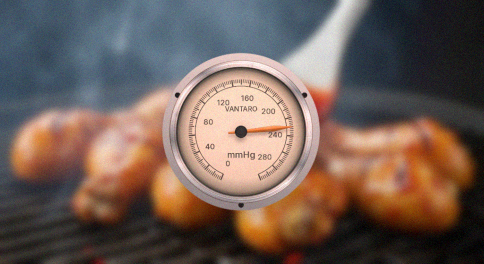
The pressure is 230mmHg
